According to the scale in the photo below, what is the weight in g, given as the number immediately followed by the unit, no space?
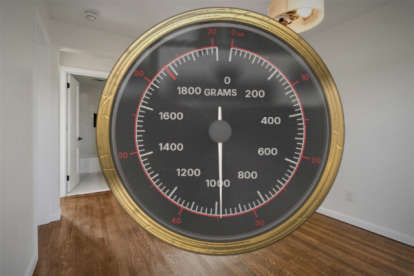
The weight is 980g
